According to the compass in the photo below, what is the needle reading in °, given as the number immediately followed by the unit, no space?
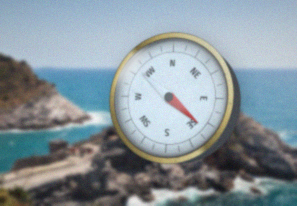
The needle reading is 127.5°
